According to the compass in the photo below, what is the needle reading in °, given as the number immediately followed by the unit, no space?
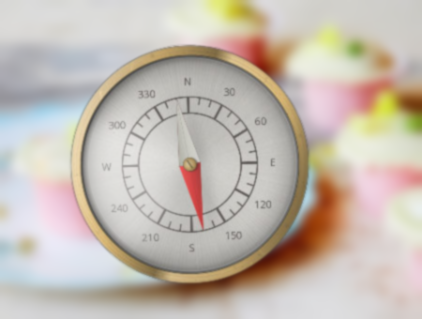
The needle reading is 170°
